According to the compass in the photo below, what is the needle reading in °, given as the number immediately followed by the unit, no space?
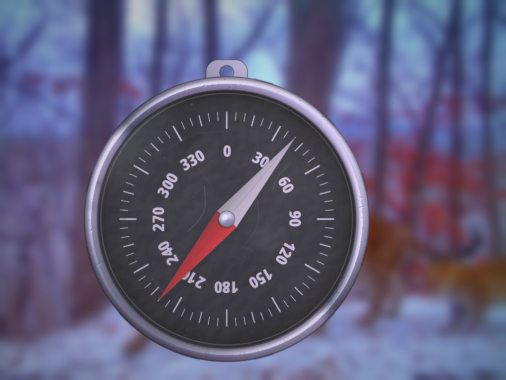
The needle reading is 220°
